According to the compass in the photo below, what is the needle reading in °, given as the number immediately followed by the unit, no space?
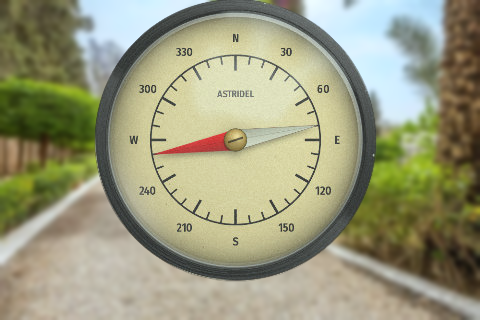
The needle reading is 260°
